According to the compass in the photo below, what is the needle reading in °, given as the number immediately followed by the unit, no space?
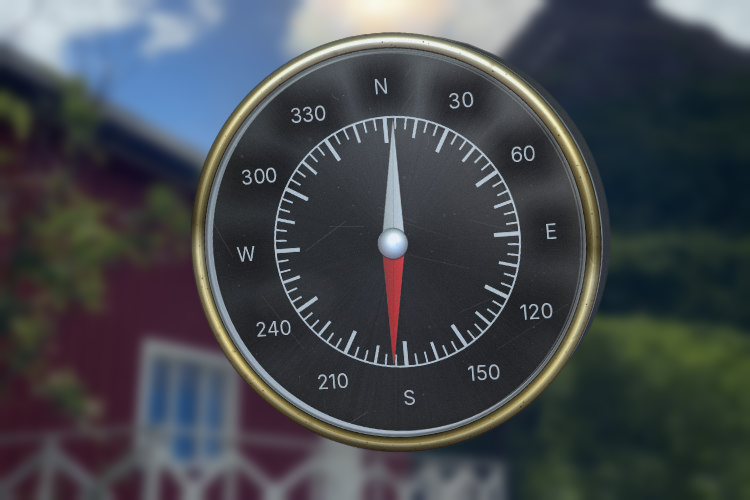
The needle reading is 185°
